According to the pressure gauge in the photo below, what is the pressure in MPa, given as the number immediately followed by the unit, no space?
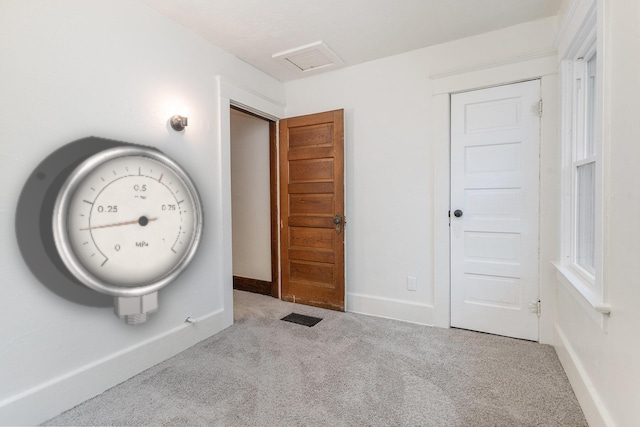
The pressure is 0.15MPa
